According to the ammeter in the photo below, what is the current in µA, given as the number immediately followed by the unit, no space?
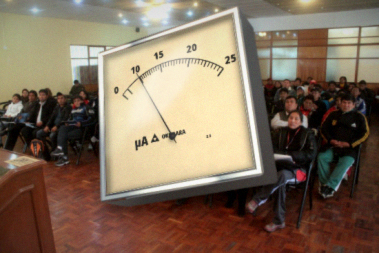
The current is 10µA
